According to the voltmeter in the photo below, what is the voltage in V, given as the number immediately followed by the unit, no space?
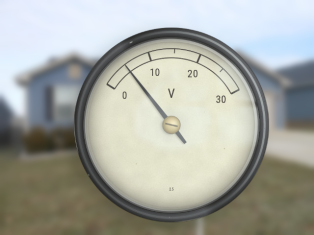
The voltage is 5V
